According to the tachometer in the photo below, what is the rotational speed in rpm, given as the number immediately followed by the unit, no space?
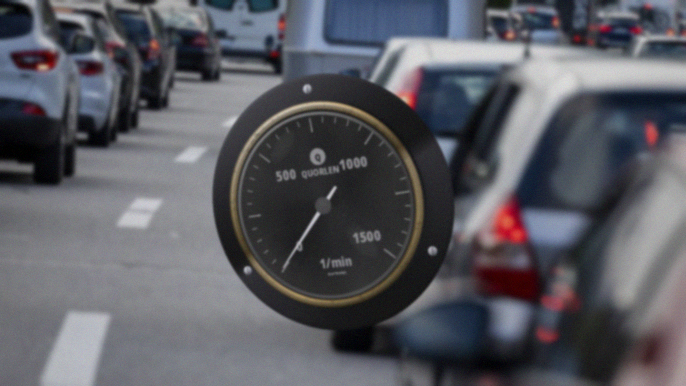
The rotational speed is 0rpm
